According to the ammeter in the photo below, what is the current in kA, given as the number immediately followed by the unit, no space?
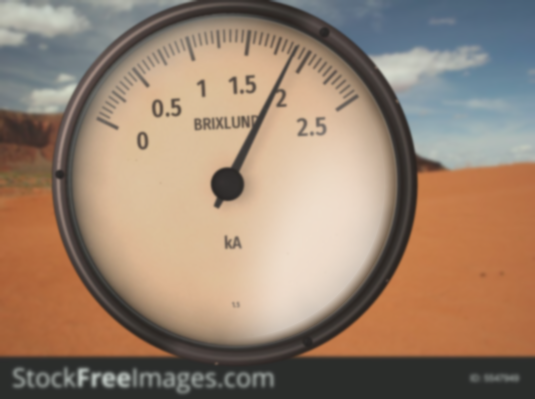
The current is 1.9kA
